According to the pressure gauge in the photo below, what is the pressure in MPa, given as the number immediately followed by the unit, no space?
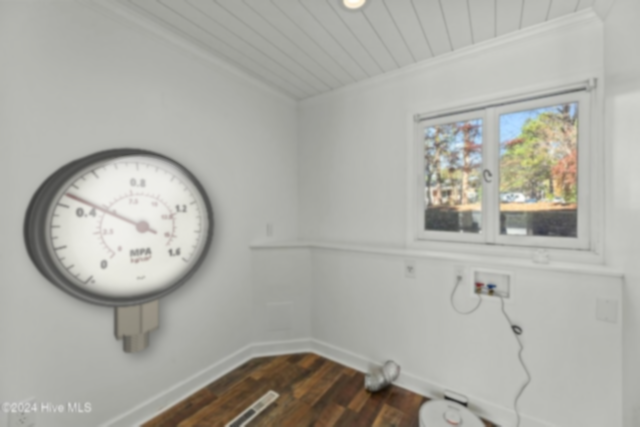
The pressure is 0.45MPa
